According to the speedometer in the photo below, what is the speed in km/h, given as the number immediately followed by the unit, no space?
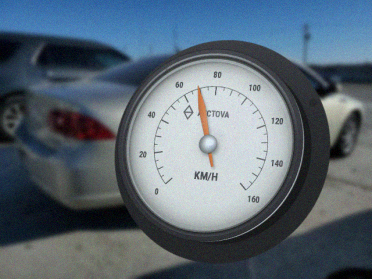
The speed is 70km/h
